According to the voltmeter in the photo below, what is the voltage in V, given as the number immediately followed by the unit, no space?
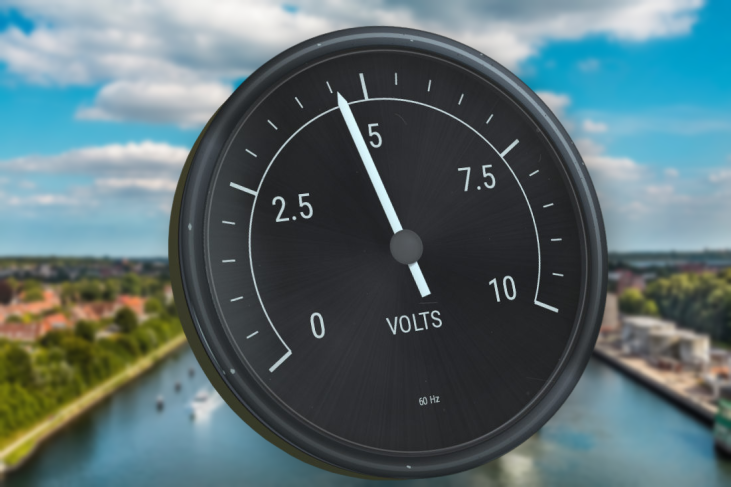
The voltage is 4.5V
